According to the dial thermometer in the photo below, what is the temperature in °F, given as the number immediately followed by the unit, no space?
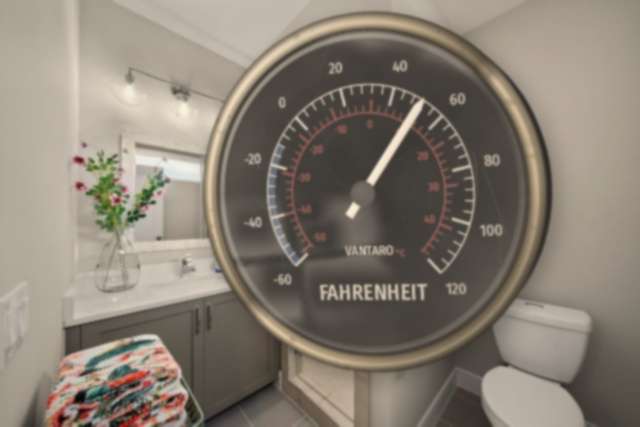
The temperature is 52°F
